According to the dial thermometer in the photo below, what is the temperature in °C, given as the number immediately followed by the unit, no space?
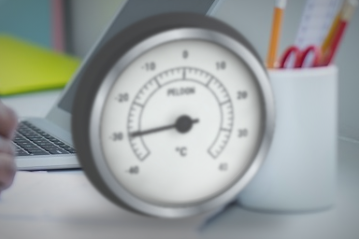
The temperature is -30°C
